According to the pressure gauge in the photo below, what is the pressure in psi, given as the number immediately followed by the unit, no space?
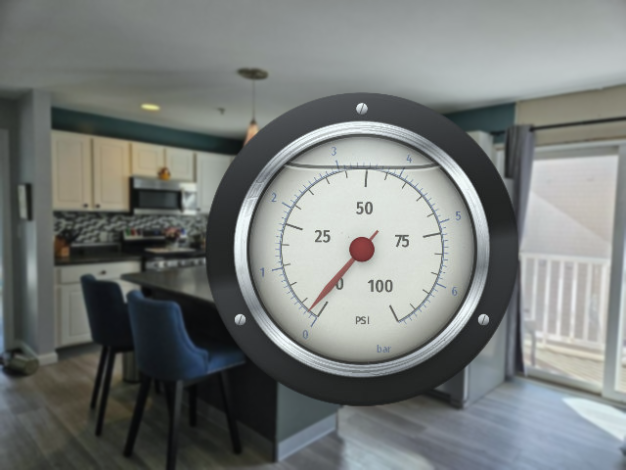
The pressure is 2.5psi
